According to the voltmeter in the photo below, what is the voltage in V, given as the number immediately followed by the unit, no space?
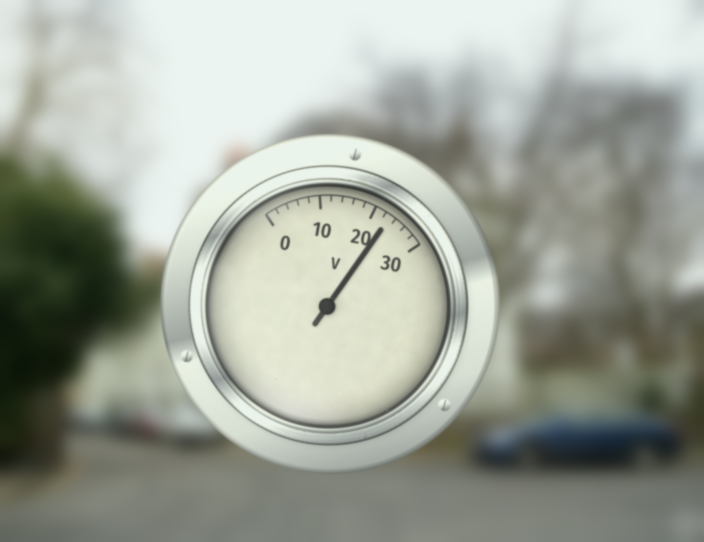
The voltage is 23V
